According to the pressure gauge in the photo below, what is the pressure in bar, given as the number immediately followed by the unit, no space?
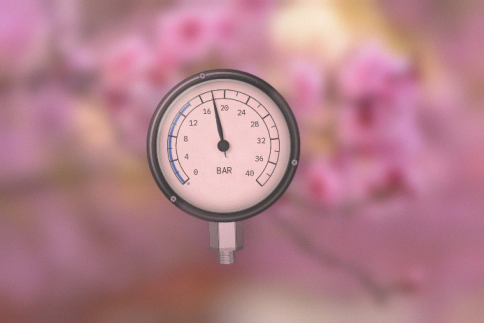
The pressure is 18bar
